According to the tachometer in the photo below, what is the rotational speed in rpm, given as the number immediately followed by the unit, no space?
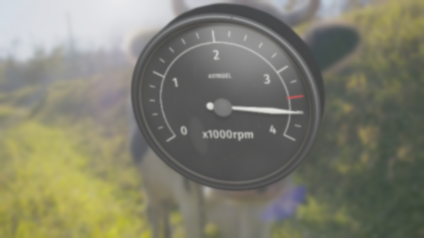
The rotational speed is 3600rpm
